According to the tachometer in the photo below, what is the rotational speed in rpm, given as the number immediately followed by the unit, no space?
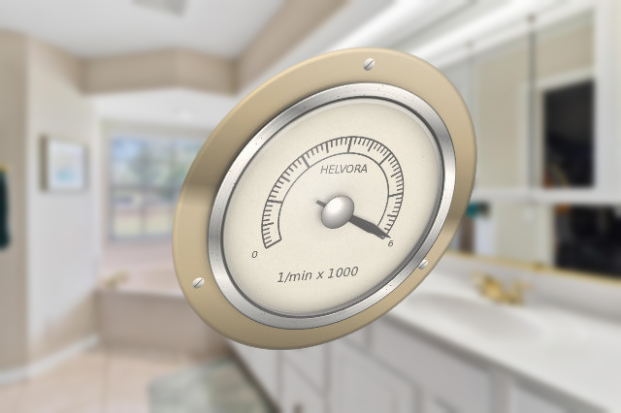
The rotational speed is 5900rpm
